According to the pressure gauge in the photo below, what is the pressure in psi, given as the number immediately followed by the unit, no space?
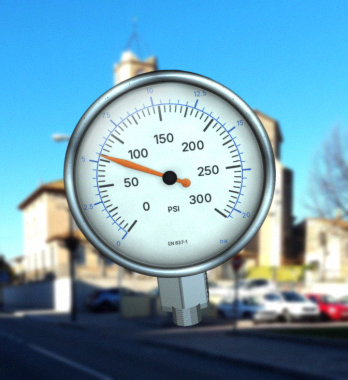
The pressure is 80psi
